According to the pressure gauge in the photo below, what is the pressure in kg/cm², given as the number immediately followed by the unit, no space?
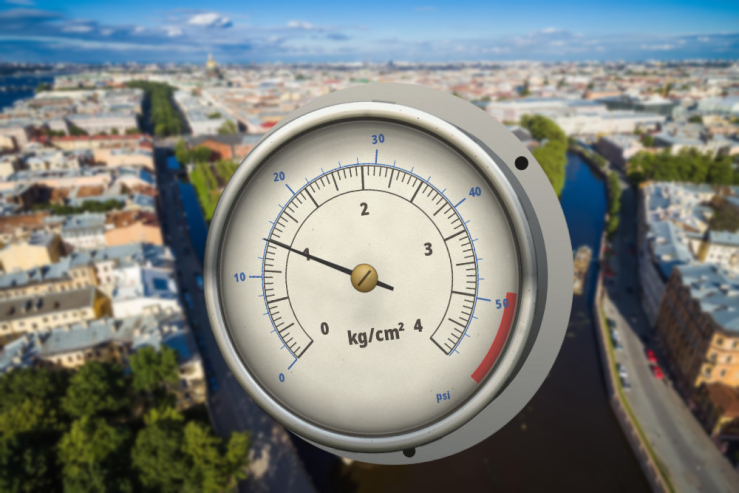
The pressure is 1kg/cm²
